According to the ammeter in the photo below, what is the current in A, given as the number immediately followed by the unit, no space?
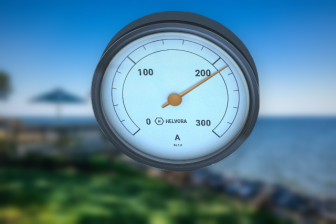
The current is 210A
